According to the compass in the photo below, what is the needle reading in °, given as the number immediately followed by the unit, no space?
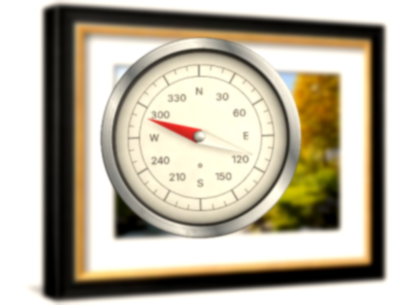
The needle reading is 290°
